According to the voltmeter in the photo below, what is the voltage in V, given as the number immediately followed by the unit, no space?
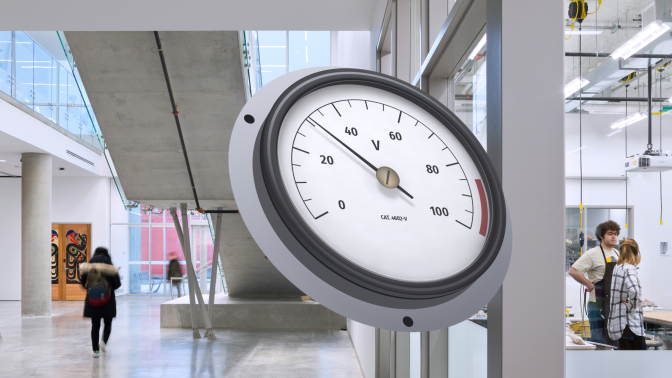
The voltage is 30V
